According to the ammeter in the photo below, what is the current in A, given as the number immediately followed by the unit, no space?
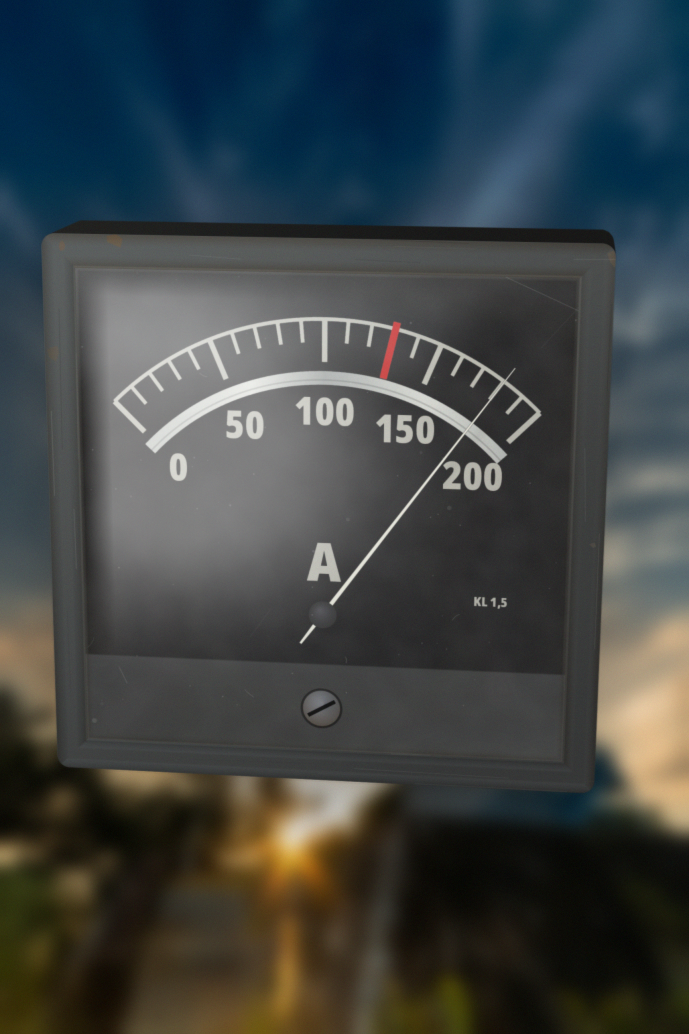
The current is 180A
